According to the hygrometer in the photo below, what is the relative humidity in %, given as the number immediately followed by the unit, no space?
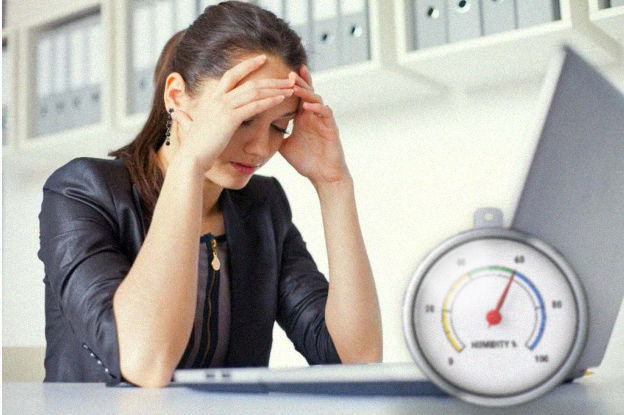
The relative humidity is 60%
